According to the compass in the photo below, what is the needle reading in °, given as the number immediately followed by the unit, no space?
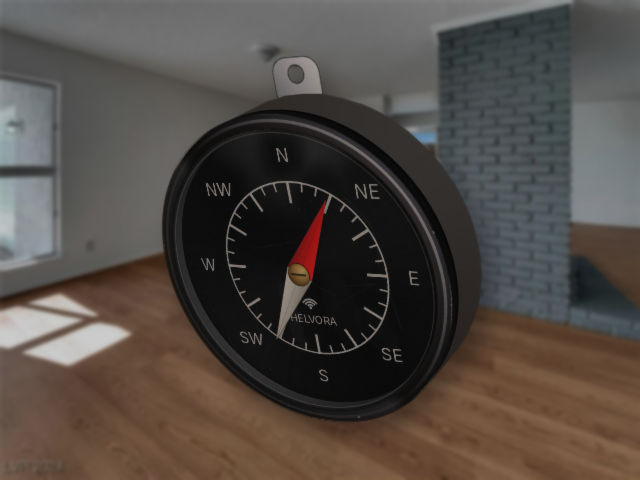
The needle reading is 30°
